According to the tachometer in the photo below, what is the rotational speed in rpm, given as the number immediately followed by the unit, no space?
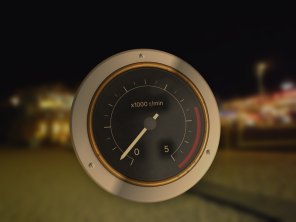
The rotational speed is 250rpm
